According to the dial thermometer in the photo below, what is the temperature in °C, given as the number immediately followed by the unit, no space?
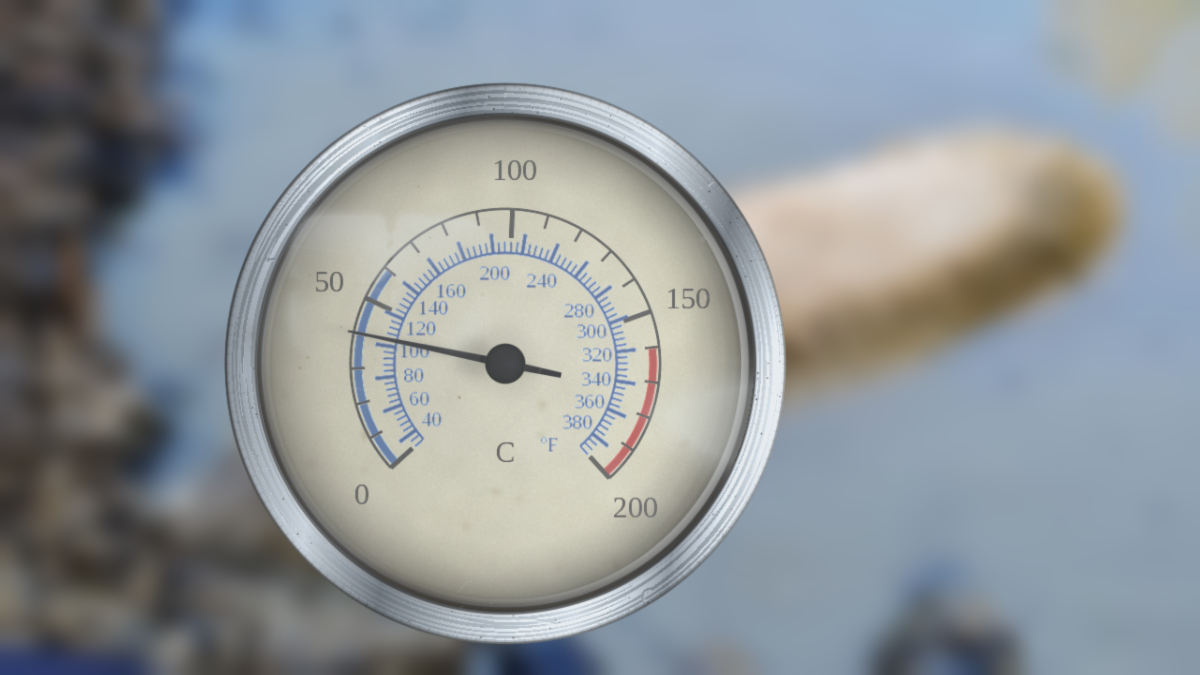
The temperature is 40°C
